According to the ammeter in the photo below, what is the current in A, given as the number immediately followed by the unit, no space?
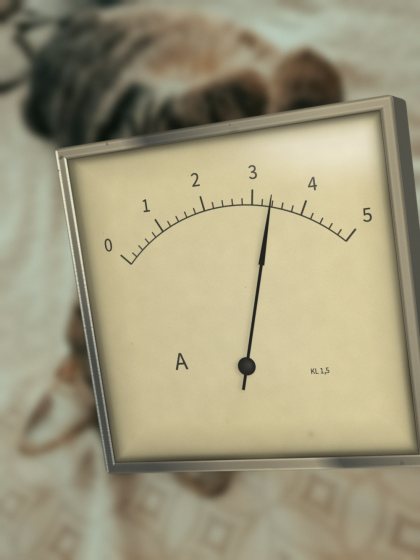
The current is 3.4A
